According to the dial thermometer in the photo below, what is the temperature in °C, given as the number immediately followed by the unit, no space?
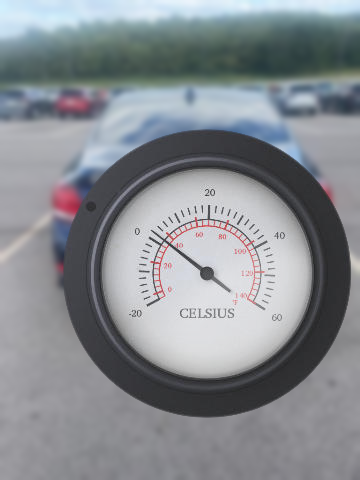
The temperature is 2°C
